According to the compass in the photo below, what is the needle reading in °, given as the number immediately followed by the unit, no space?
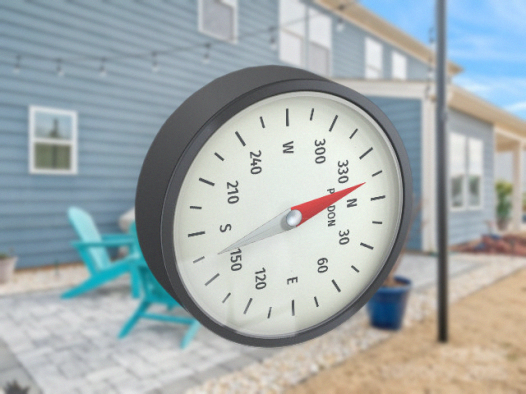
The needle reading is 345°
